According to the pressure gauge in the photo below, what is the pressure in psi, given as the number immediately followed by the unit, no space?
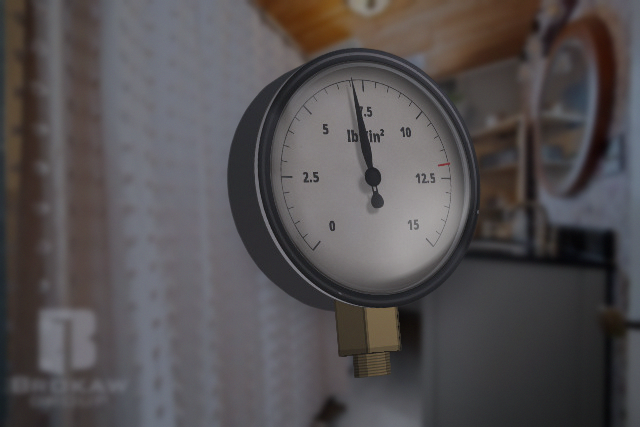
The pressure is 7psi
